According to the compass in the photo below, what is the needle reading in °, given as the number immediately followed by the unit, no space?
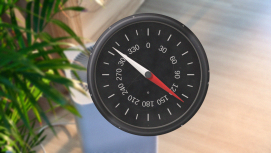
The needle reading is 127.5°
